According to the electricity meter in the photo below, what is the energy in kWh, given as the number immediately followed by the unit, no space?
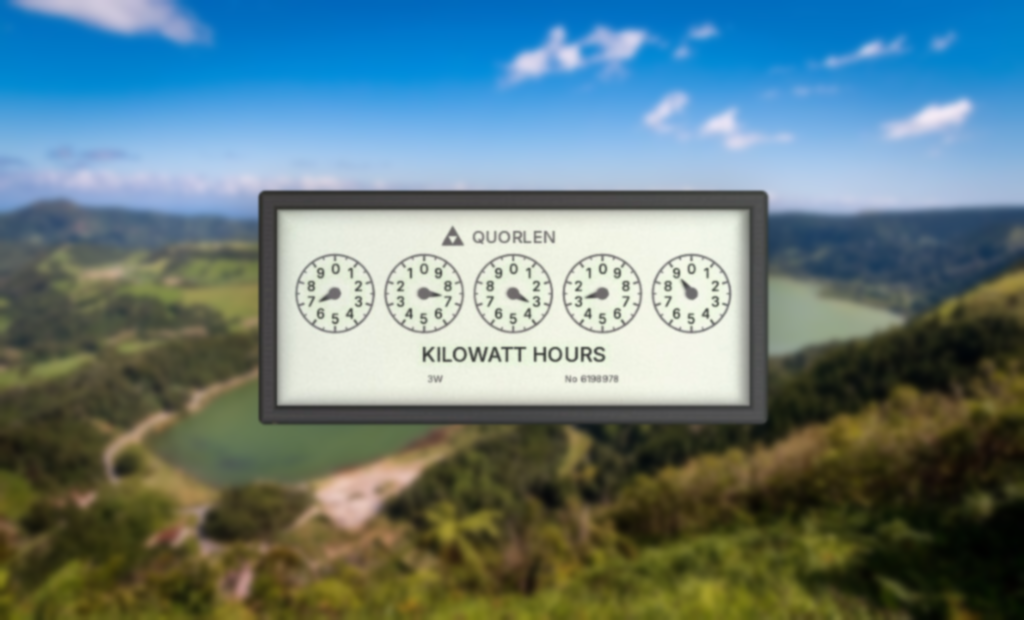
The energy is 67329kWh
